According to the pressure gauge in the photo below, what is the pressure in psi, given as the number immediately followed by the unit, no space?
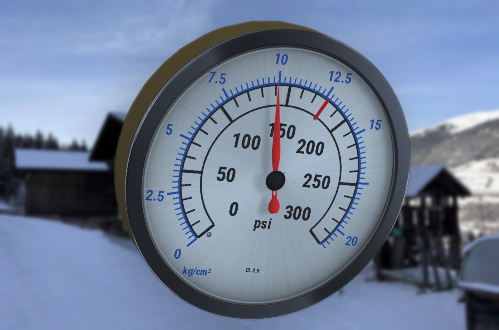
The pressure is 140psi
